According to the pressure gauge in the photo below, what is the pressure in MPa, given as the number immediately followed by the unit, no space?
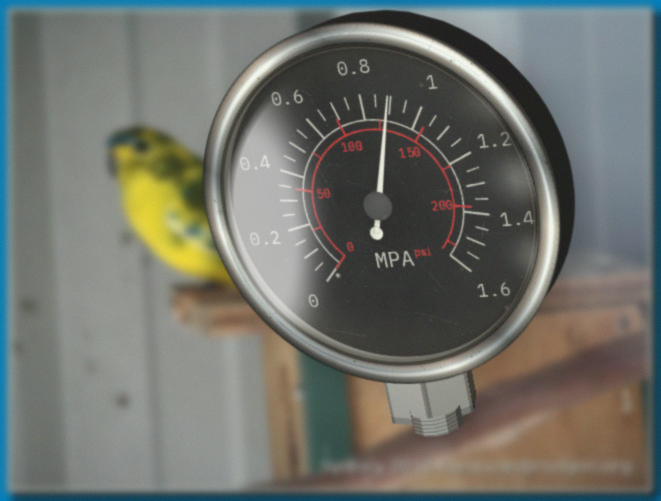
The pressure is 0.9MPa
